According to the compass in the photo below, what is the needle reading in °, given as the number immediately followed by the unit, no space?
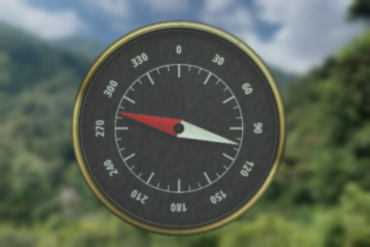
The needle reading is 285°
